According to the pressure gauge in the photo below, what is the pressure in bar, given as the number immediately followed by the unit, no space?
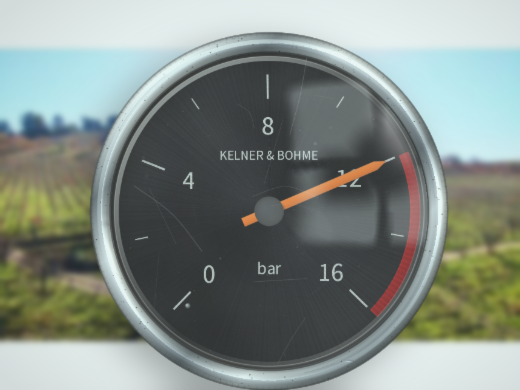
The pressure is 12bar
